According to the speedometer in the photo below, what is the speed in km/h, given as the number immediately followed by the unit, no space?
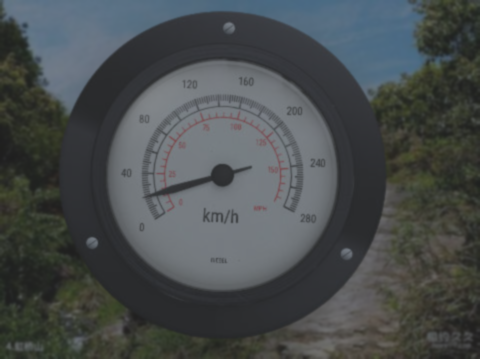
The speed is 20km/h
